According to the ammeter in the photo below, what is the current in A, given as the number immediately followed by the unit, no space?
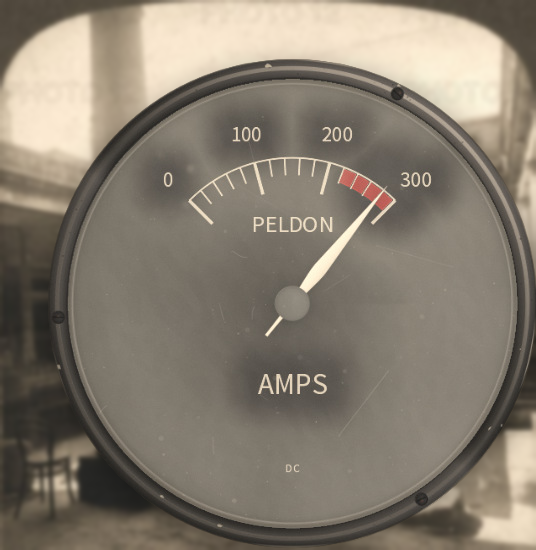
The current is 280A
